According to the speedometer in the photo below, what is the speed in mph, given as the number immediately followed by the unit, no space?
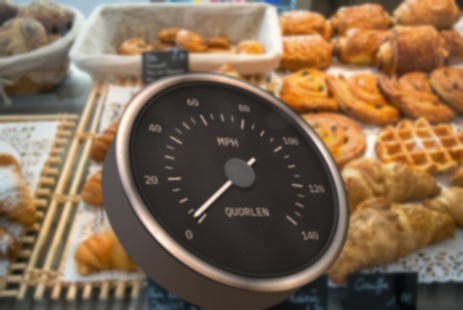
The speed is 2.5mph
